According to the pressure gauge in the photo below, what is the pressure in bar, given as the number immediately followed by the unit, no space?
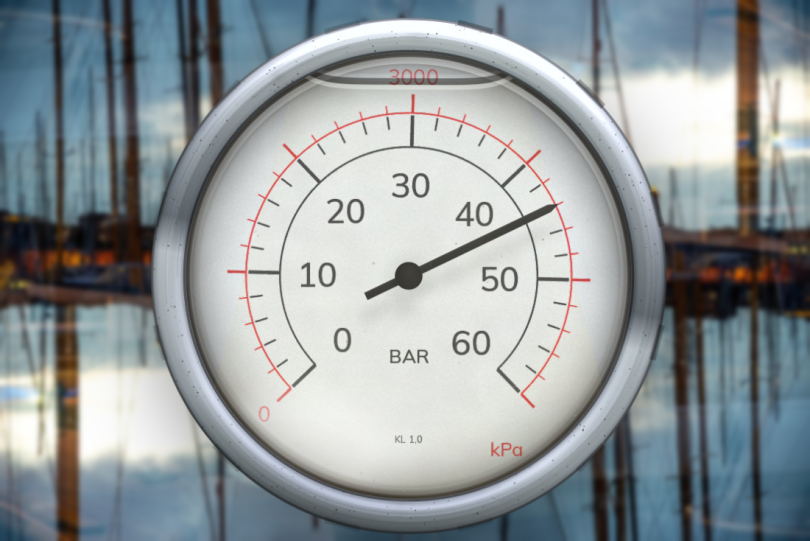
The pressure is 44bar
